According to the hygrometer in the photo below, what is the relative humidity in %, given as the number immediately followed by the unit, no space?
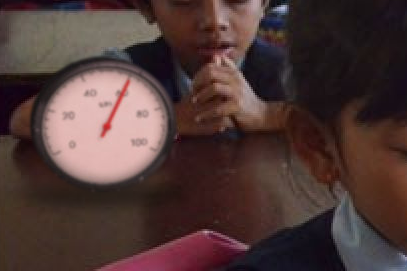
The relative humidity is 60%
